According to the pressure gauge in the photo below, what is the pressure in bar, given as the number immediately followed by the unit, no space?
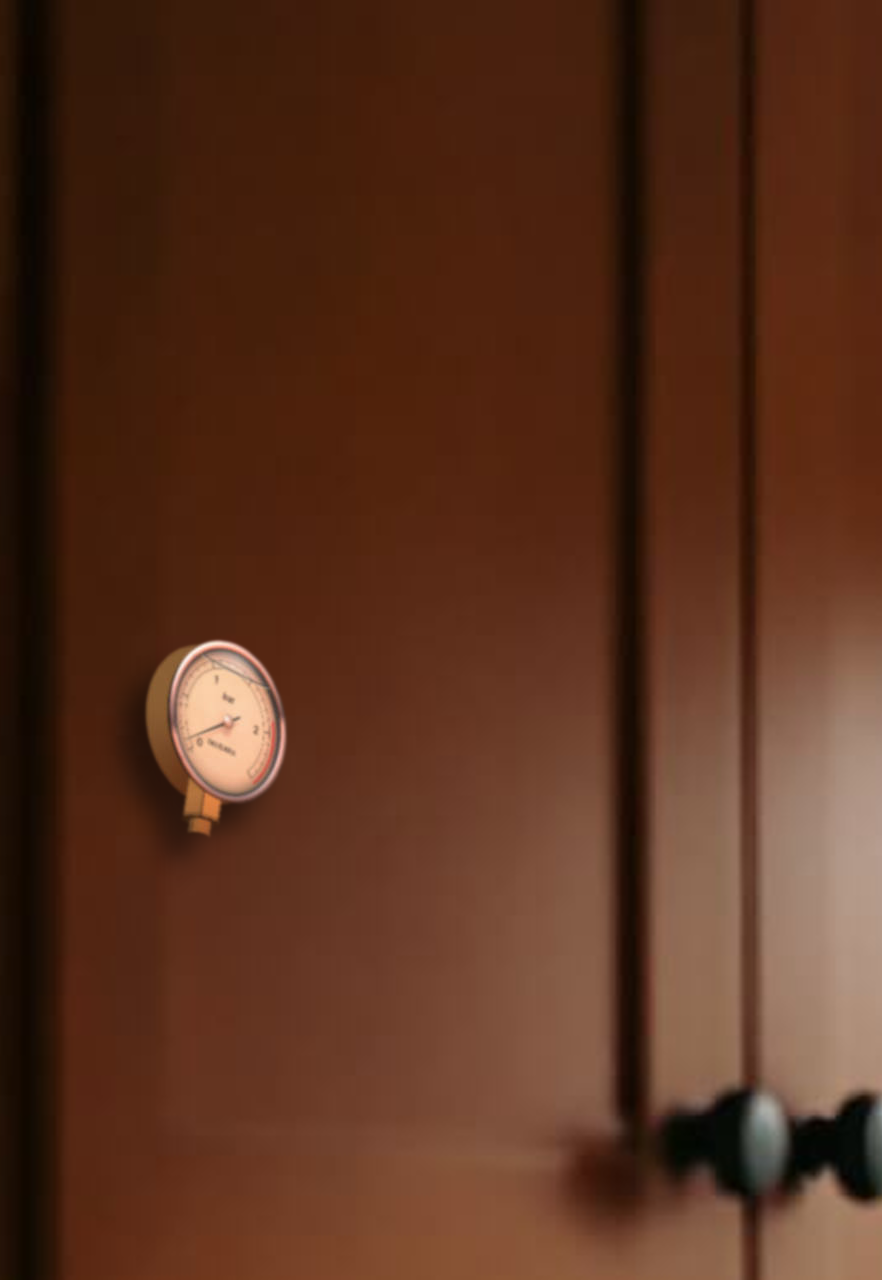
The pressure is 0.1bar
